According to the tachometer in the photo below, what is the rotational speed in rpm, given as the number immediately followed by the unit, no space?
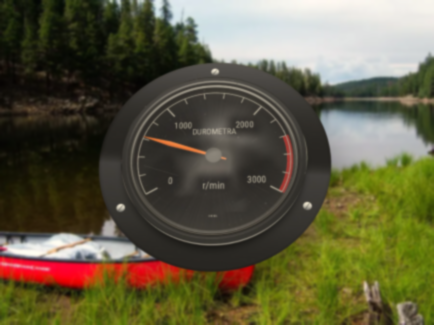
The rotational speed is 600rpm
